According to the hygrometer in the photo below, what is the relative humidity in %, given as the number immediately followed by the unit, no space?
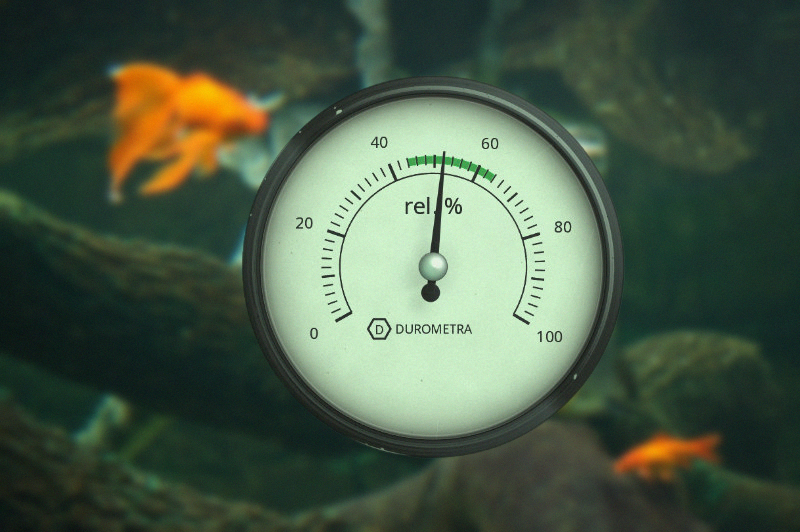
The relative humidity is 52%
